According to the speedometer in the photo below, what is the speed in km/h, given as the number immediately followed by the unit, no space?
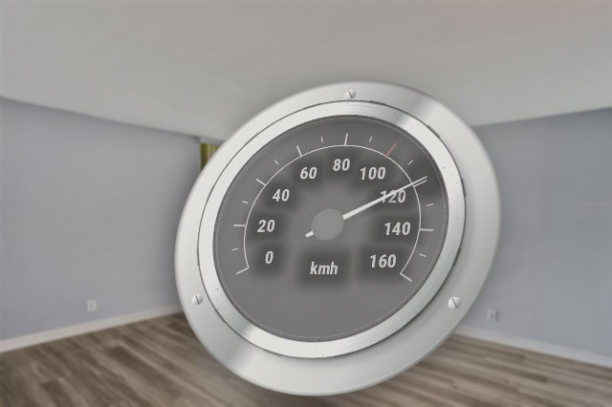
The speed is 120km/h
